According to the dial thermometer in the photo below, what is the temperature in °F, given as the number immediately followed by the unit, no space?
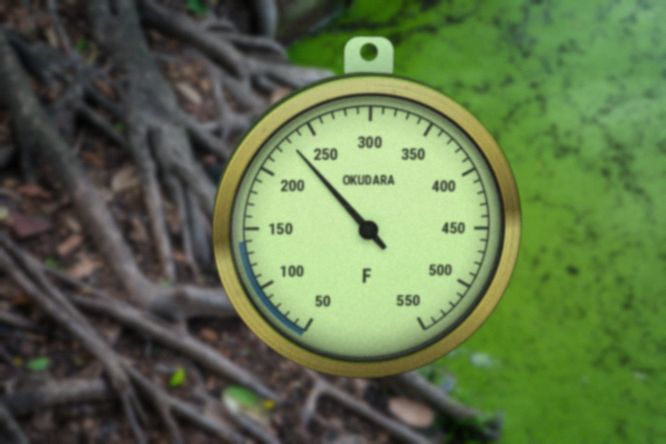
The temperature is 230°F
